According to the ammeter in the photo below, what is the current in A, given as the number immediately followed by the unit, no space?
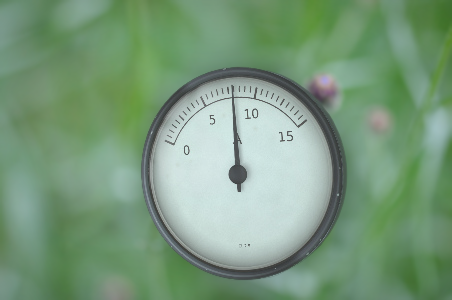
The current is 8A
